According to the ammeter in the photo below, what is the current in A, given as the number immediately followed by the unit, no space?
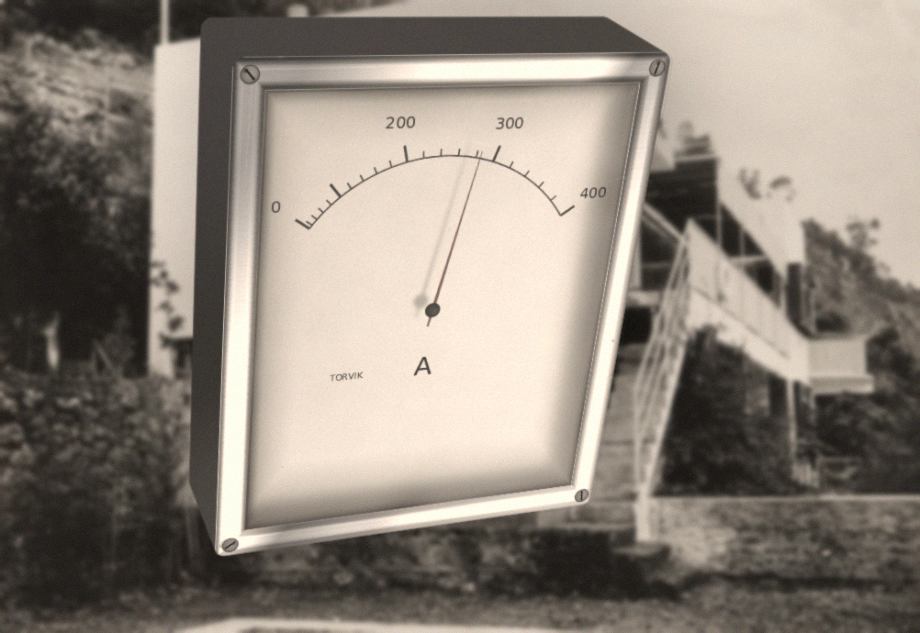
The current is 280A
